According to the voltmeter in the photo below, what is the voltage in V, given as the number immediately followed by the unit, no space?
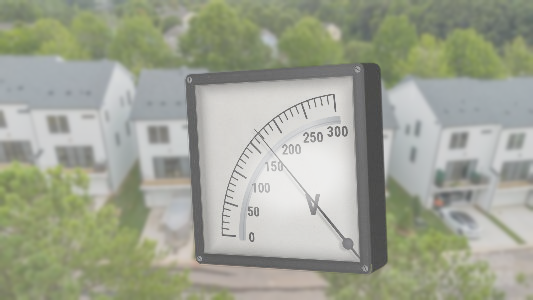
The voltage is 170V
